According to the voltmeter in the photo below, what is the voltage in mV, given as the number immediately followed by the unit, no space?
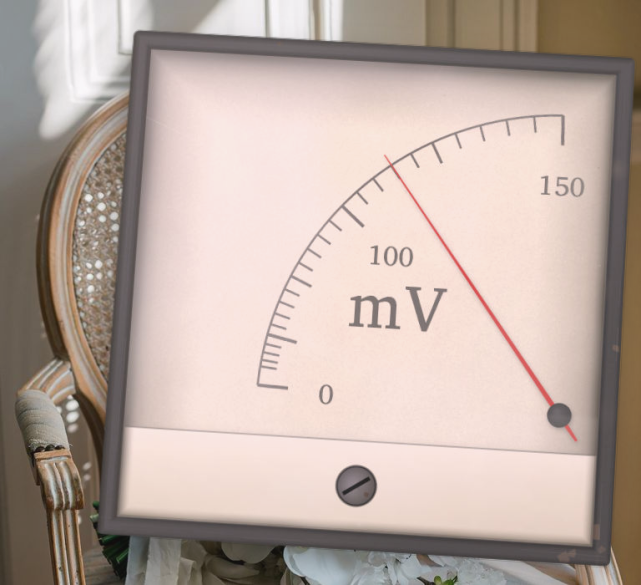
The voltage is 115mV
